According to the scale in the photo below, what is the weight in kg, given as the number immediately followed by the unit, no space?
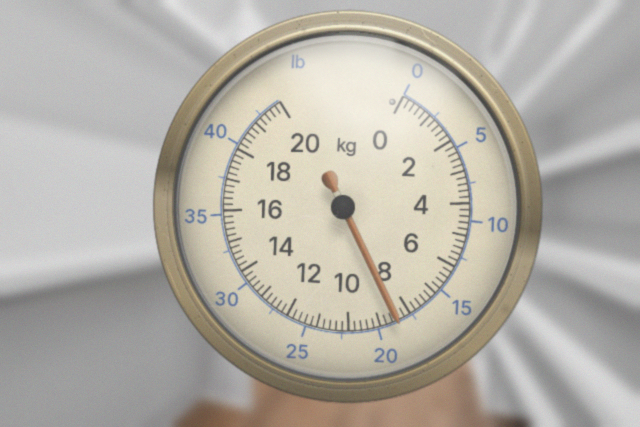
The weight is 8.4kg
